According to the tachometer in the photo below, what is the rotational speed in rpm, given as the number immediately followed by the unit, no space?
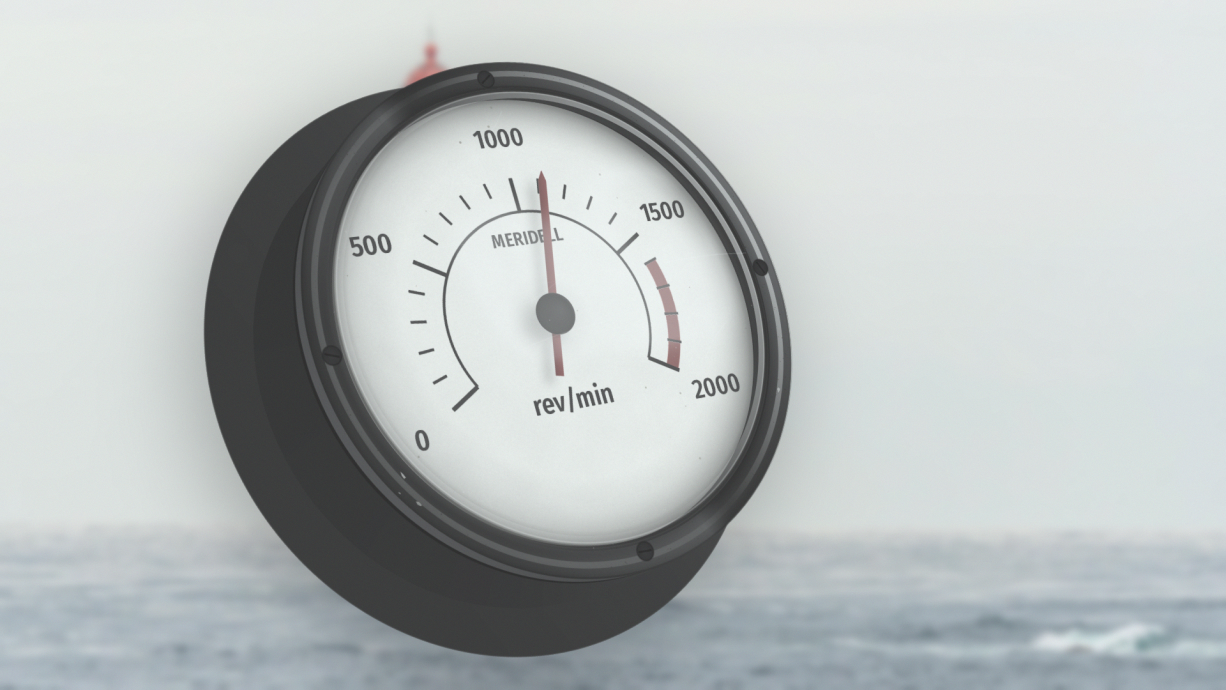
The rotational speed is 1100rpm
